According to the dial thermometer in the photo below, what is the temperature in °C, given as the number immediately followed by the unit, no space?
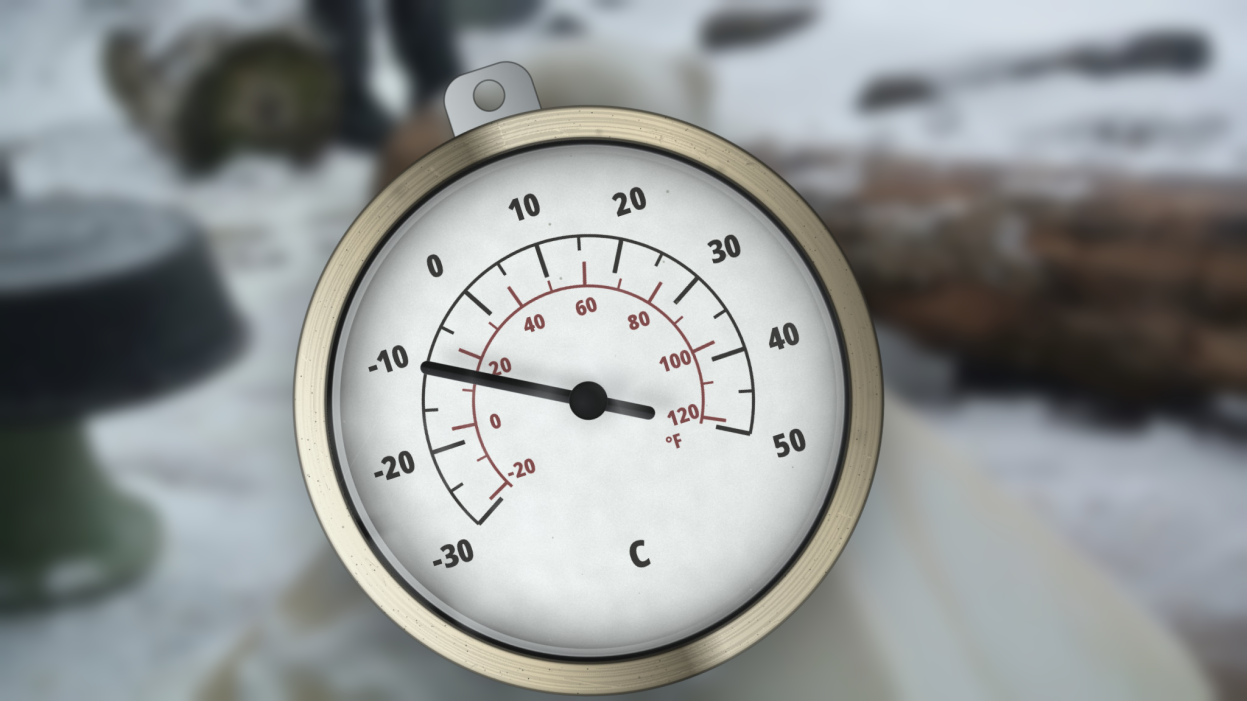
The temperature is -10°C
